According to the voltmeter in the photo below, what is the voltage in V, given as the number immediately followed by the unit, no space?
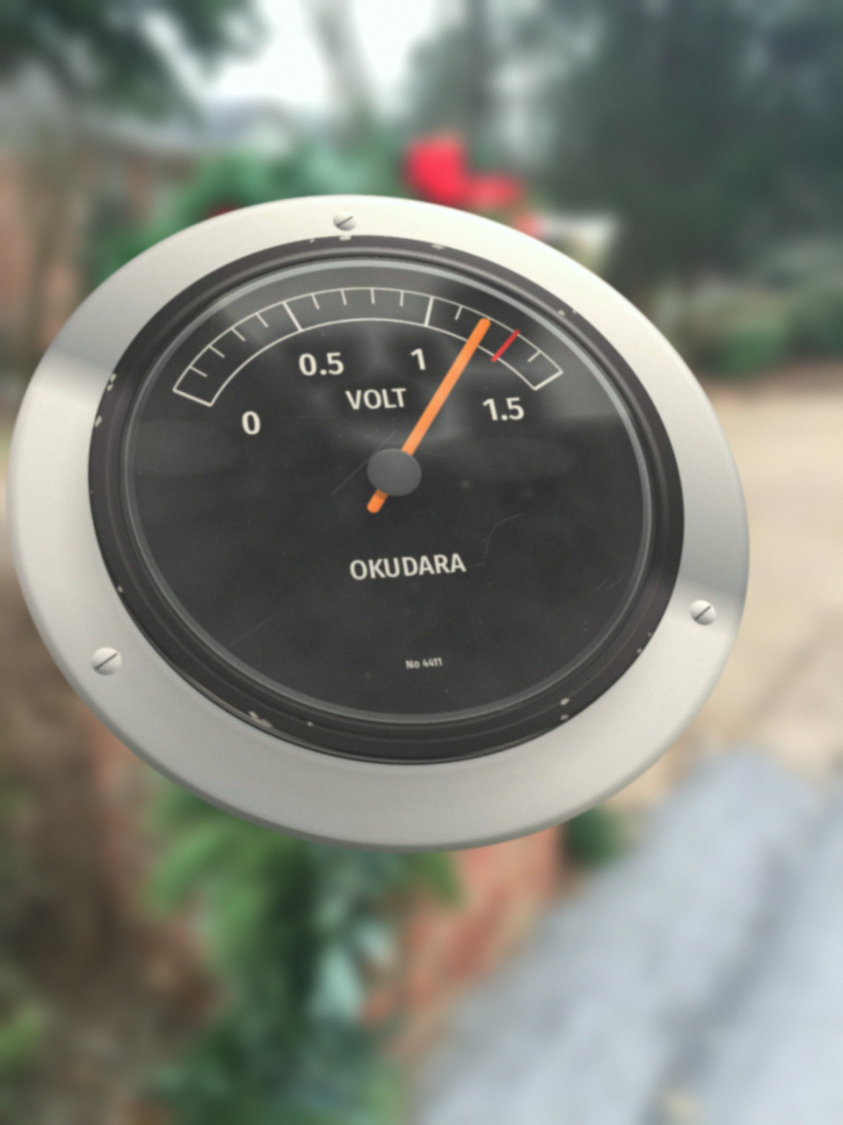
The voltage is 1.2V
